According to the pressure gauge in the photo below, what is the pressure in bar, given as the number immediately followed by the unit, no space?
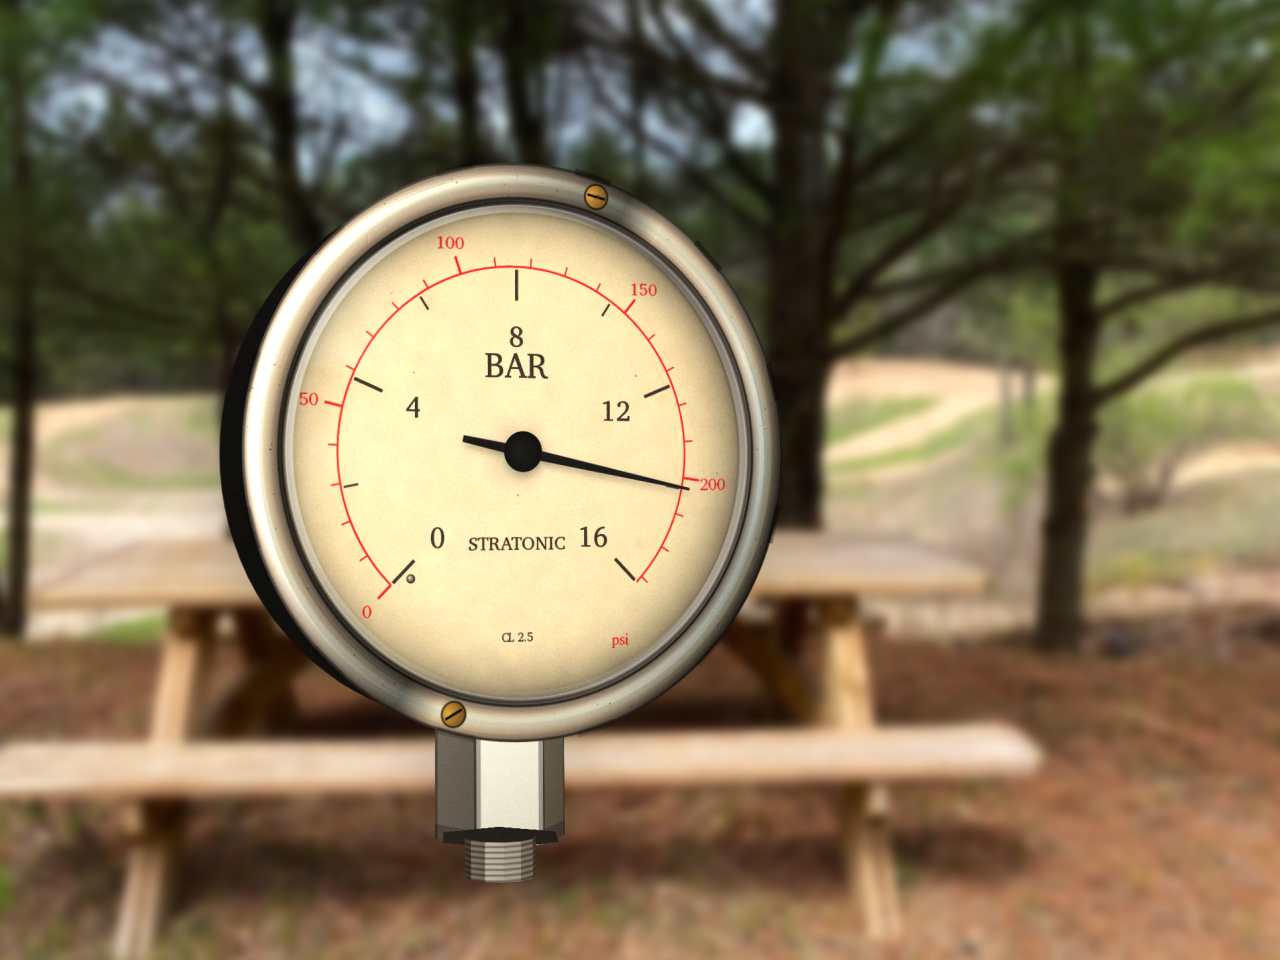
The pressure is 14bar
